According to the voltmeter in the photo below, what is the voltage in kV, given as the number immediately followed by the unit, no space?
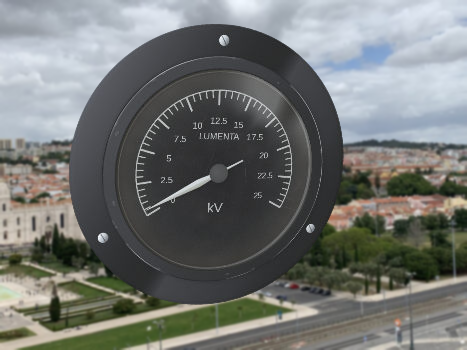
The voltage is 0.5kV
